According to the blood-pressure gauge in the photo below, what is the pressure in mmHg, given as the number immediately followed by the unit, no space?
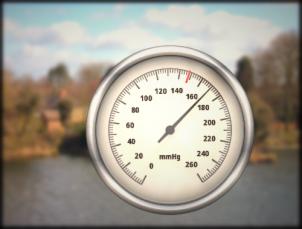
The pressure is 170mmHg
